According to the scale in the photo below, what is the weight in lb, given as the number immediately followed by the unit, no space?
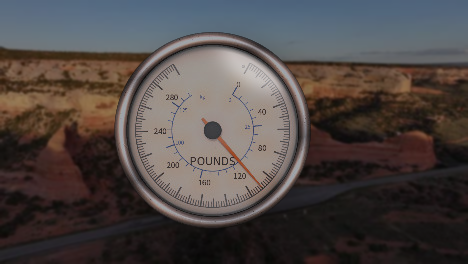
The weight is 110lb
